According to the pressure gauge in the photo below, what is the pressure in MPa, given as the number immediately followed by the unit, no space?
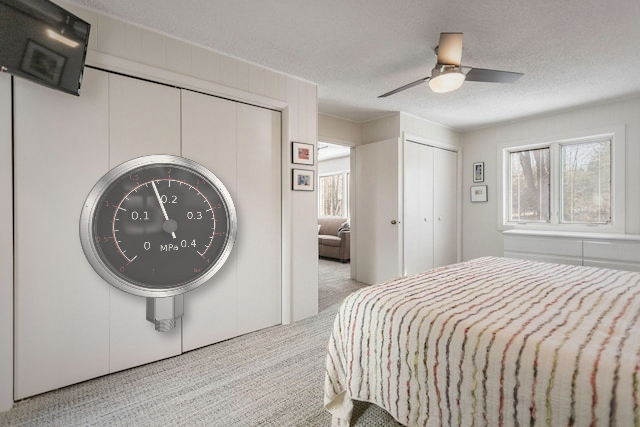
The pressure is 0.17MPa
